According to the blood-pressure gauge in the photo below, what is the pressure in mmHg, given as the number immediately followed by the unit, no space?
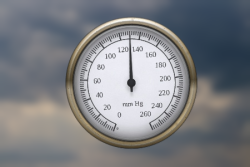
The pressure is 130mmHg
